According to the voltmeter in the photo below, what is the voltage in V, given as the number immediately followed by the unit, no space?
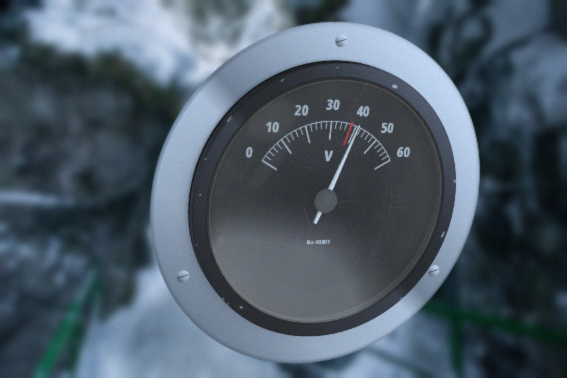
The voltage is 40V
